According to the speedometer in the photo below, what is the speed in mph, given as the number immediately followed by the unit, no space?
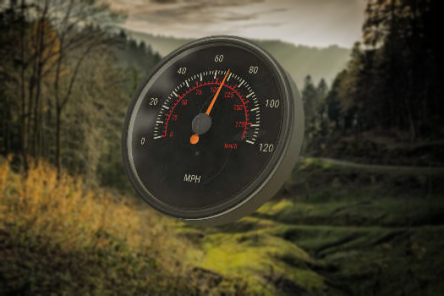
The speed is 70mph
